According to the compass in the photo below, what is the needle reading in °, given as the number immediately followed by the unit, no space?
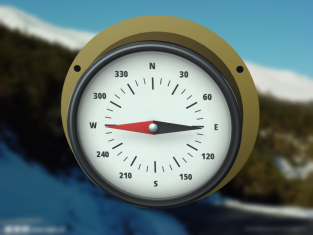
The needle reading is 270°
